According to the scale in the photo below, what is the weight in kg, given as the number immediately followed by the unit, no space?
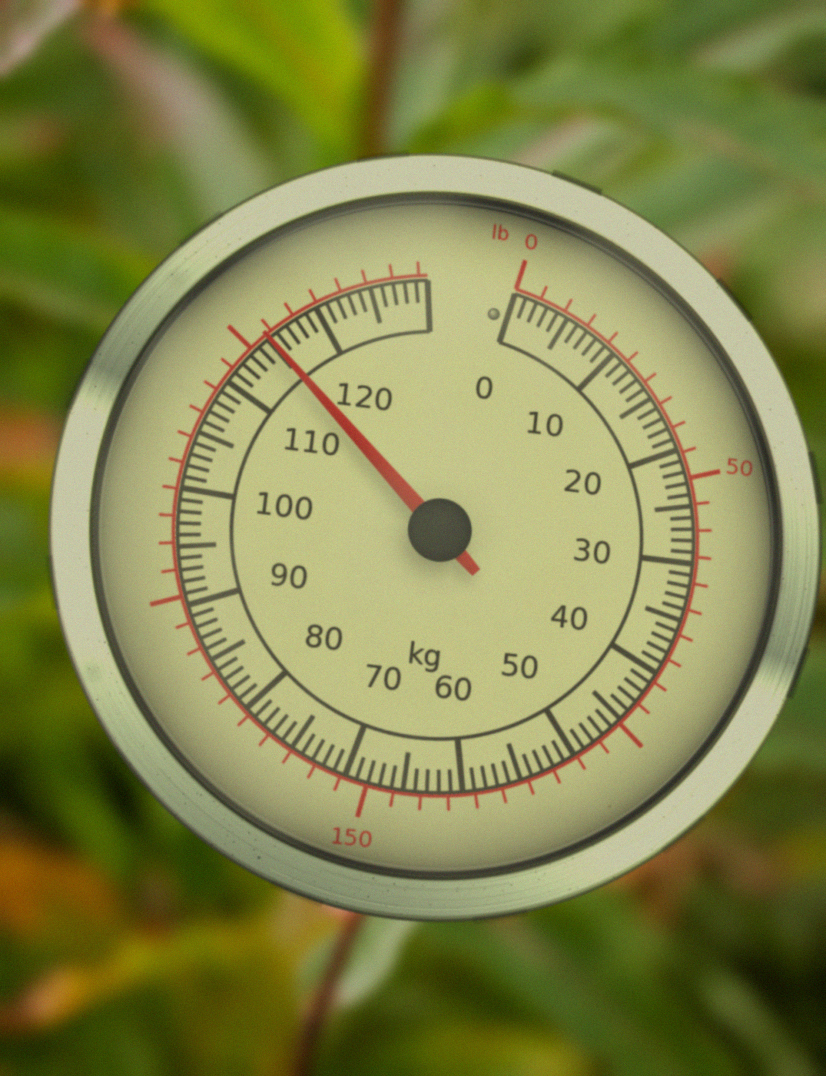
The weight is 115kg
